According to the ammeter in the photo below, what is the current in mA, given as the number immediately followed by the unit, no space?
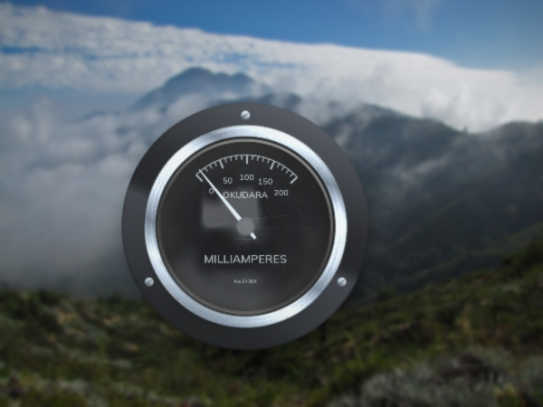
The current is 10mA
